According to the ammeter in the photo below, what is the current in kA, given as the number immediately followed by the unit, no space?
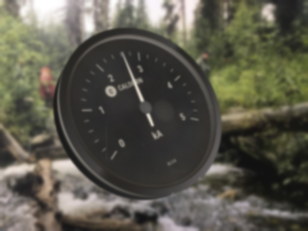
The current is 2.6kA
